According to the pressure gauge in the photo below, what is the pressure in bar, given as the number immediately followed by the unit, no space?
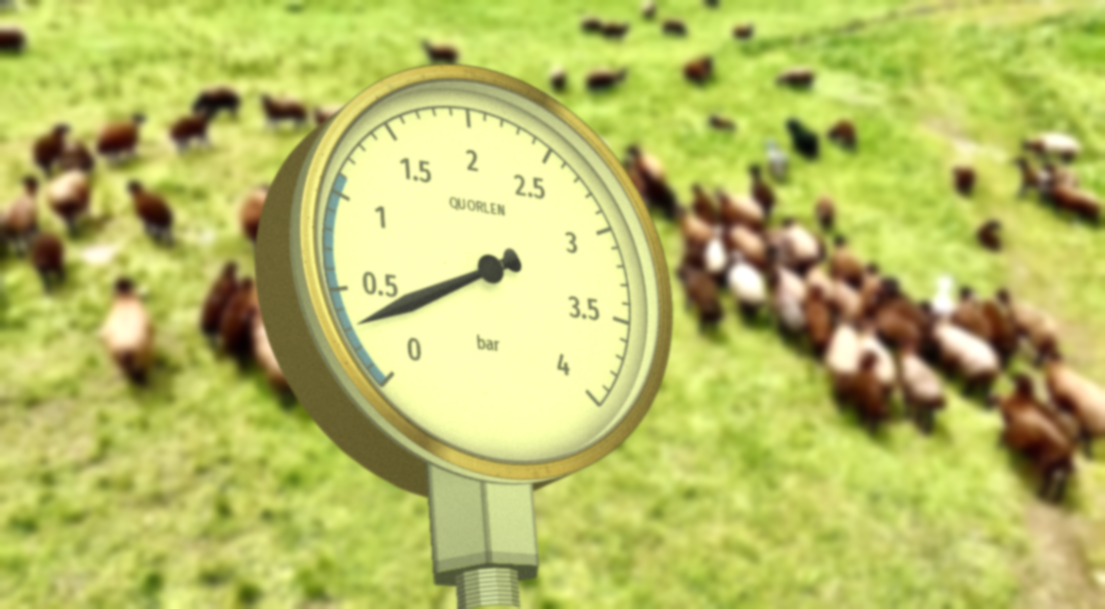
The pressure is 0.3bar
